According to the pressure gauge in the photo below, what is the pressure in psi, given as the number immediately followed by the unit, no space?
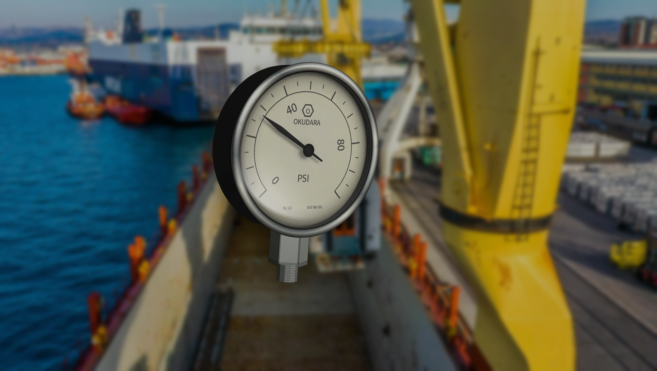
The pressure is 27.5psi
